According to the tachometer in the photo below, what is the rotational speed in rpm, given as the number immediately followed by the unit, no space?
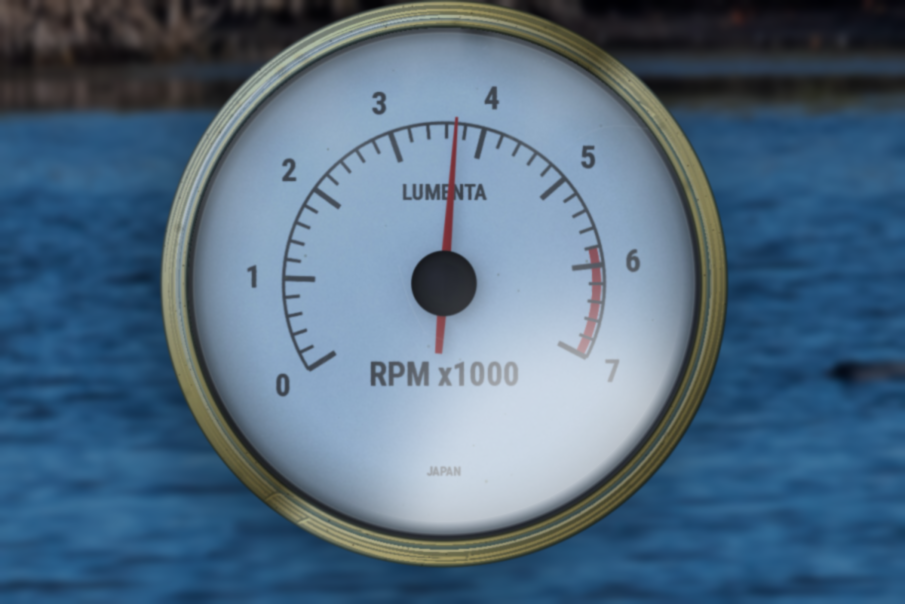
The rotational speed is 3700rpm
